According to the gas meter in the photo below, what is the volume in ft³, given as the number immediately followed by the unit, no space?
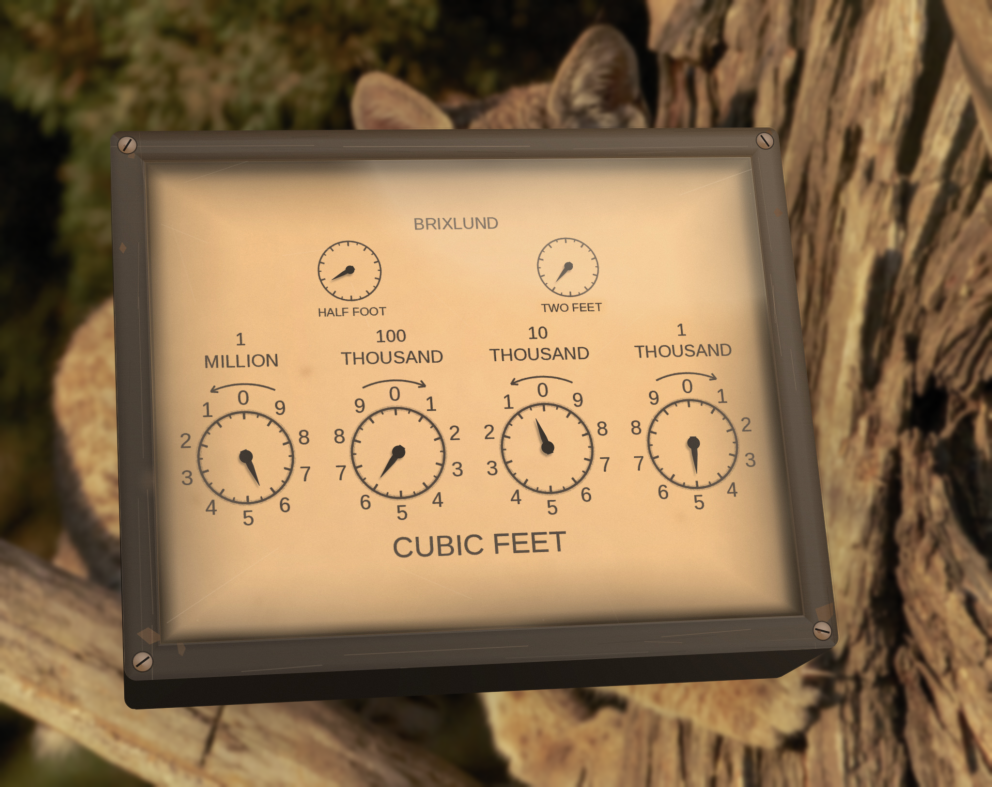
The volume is 560500ft³
